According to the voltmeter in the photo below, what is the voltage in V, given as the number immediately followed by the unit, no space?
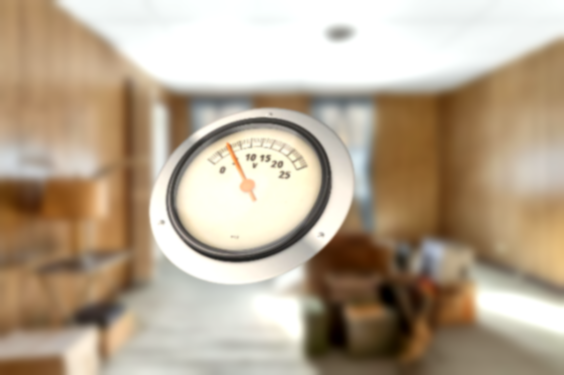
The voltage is 5V
